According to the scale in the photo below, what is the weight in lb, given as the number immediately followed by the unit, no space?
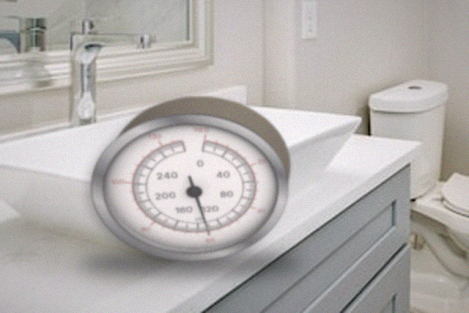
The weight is 130lb
